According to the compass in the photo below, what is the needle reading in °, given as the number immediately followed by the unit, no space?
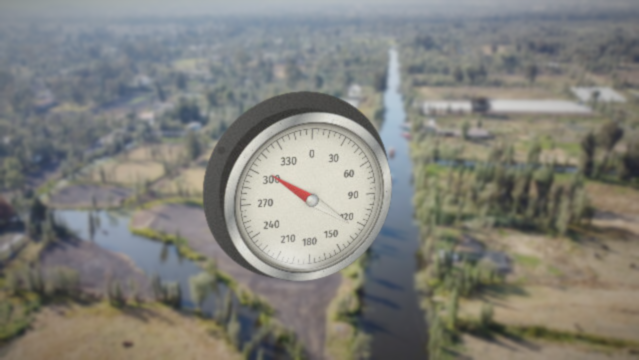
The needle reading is 305°
